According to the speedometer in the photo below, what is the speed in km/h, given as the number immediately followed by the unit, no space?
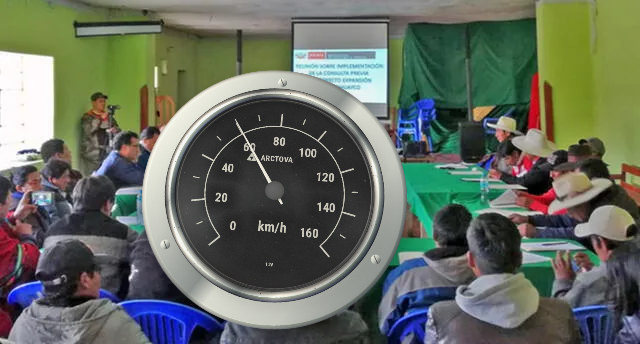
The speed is 60km/h
